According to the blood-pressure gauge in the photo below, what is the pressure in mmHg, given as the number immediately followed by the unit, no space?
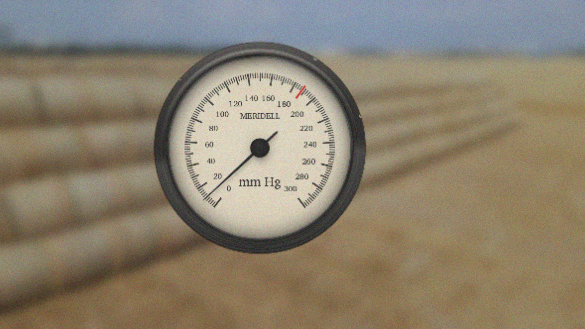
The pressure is 10mmHg
